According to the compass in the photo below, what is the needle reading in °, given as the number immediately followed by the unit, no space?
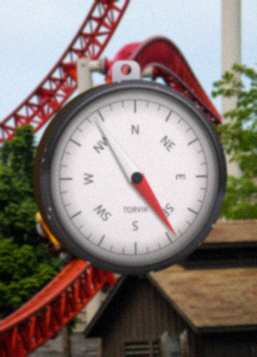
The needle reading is 145°
